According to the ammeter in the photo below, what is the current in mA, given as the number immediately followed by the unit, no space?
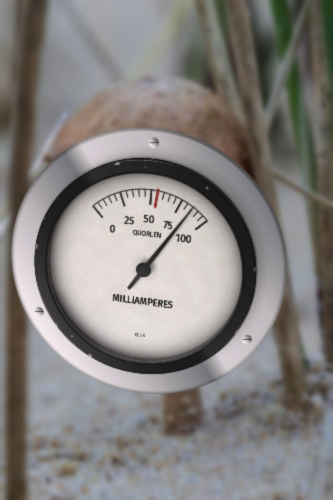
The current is 85mA
